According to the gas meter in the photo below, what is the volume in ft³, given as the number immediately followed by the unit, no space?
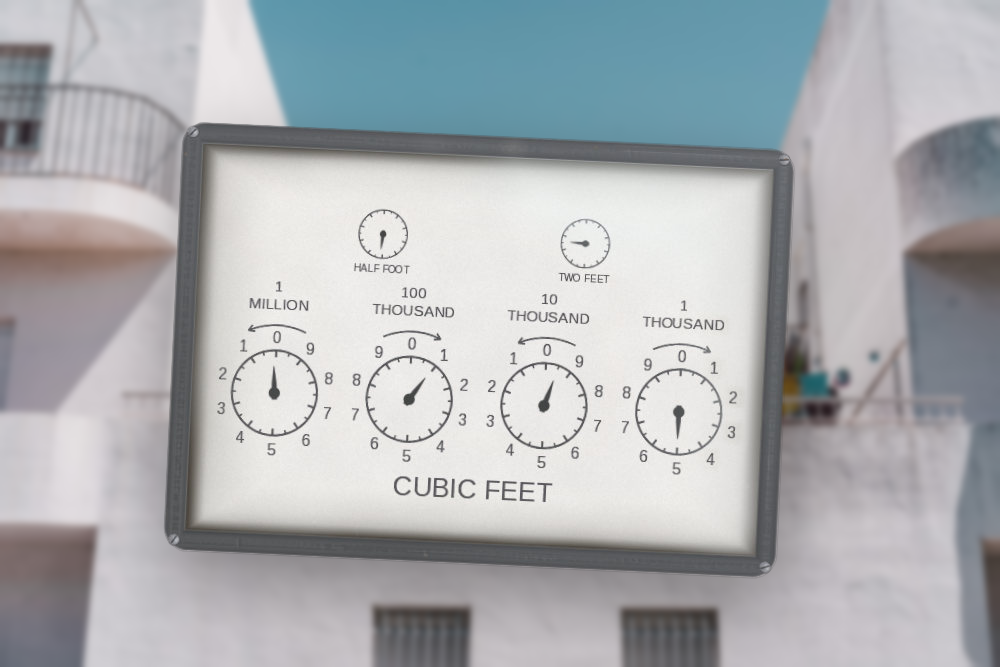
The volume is 9500ft³
